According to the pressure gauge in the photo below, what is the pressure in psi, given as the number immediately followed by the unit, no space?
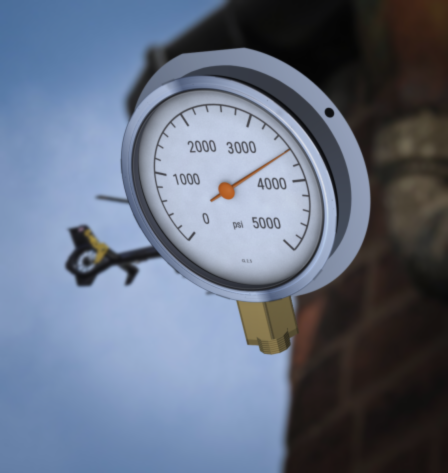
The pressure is 3600psi
